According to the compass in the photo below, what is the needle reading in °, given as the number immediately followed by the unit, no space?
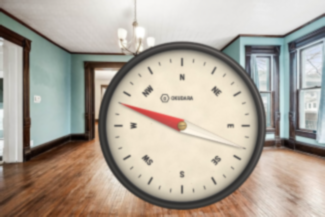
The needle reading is 290°
